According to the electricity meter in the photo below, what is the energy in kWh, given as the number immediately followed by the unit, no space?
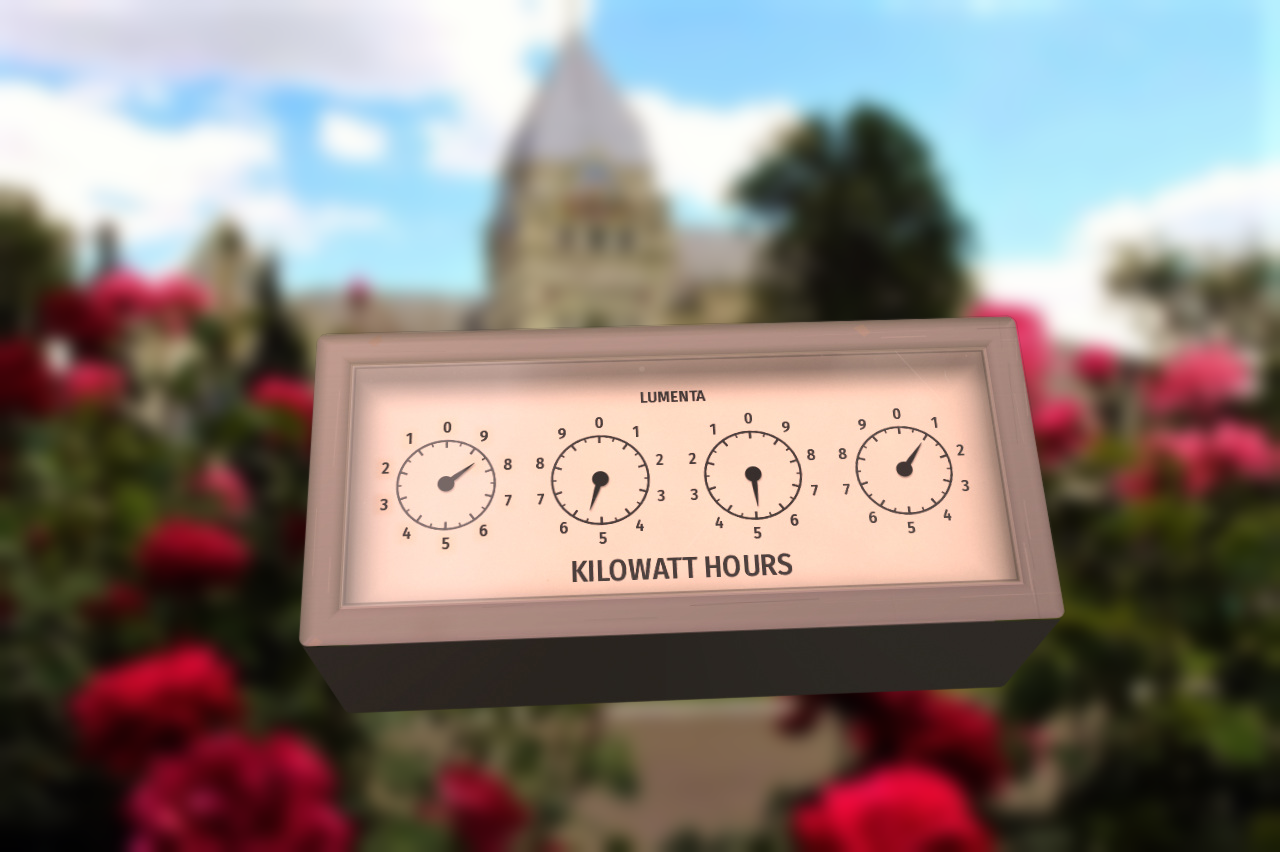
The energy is 8551kWh
